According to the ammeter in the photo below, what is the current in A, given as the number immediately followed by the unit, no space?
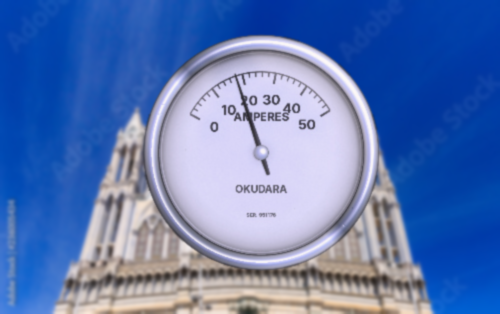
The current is 18A
